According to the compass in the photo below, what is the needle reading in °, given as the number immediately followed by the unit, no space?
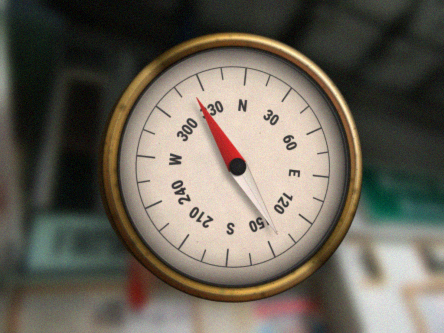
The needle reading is 322.5°
